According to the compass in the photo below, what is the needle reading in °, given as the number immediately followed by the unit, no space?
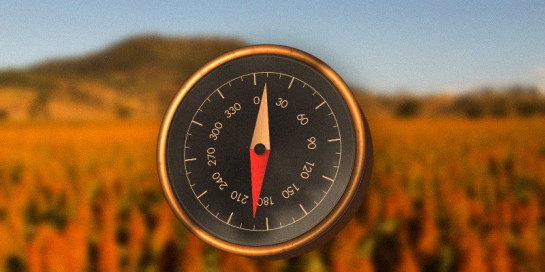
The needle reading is 190°
